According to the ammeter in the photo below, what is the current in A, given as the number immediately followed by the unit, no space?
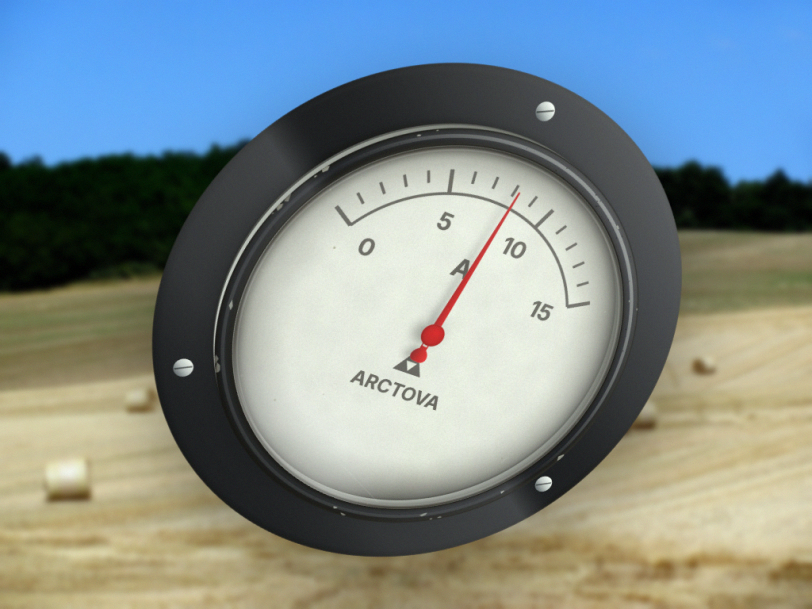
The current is 8A
